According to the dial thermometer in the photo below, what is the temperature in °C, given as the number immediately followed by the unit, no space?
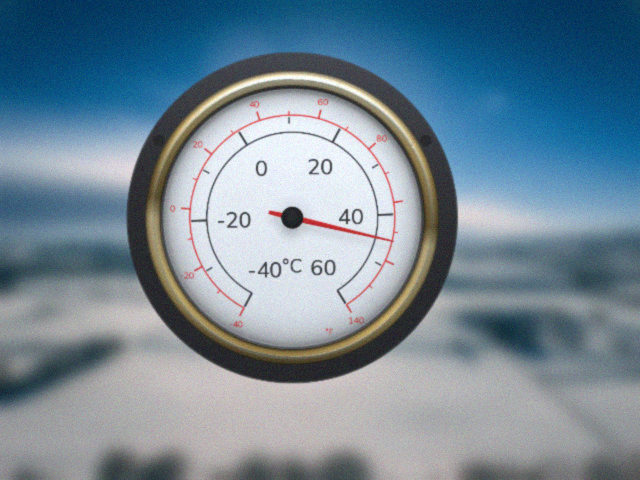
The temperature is 45°C
